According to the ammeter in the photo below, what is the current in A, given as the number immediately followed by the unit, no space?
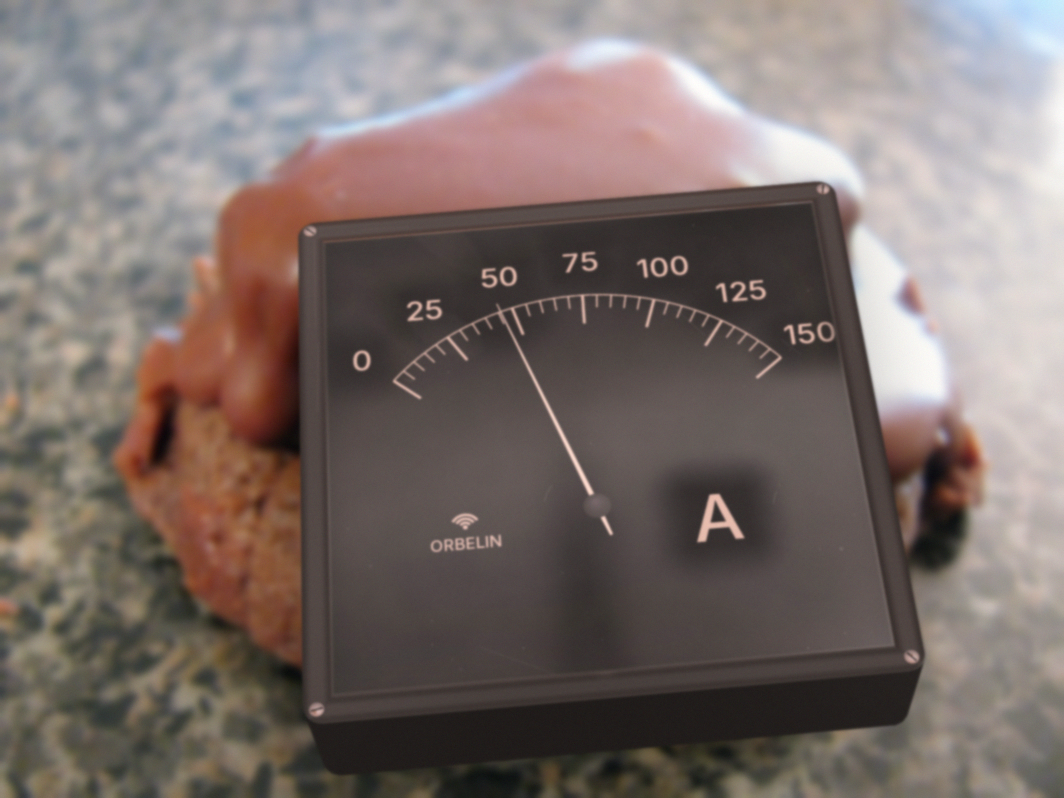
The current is 45A
